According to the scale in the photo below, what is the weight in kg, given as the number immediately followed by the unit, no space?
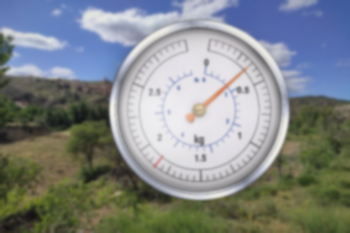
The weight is 0.35kg
